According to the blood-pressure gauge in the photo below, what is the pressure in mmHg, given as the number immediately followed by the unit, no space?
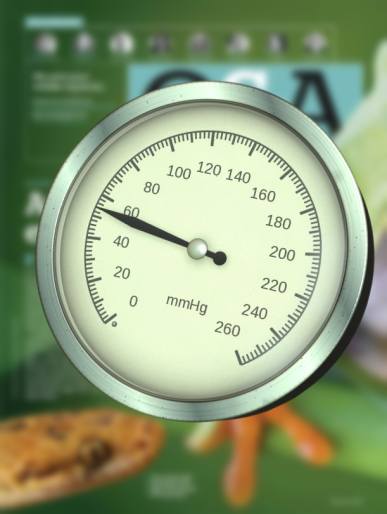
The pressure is 54mmHg
